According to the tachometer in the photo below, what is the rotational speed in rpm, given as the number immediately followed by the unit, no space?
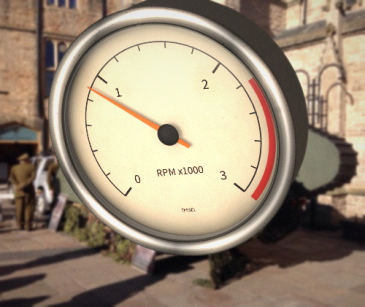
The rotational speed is 900rpm
